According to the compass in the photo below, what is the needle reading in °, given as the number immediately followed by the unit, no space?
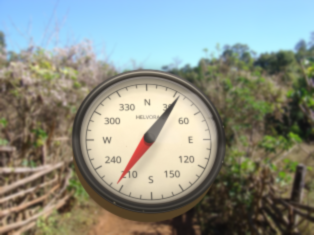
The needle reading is 215°
